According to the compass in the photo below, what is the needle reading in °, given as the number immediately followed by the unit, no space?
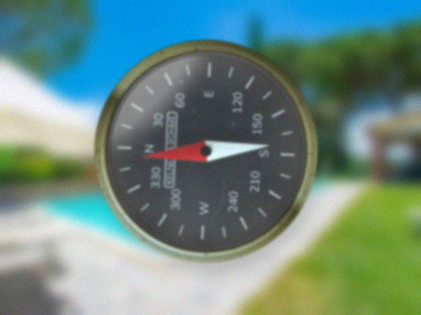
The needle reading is 352.5°
